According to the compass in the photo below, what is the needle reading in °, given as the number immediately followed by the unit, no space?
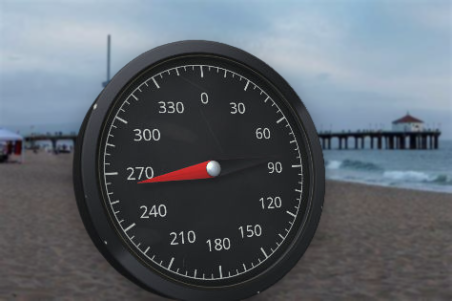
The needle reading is 262.5°
